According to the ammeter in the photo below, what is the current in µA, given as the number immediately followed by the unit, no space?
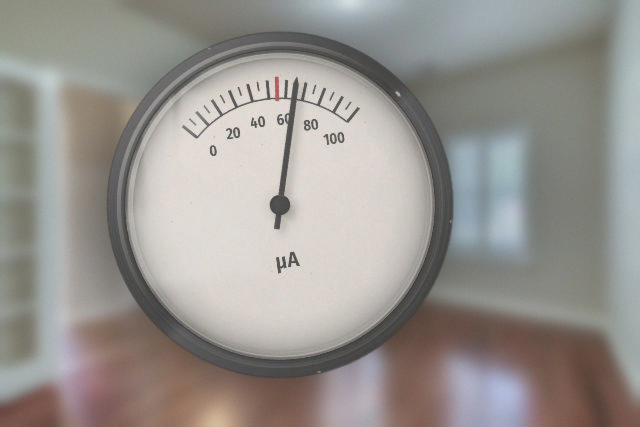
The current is 65µA
